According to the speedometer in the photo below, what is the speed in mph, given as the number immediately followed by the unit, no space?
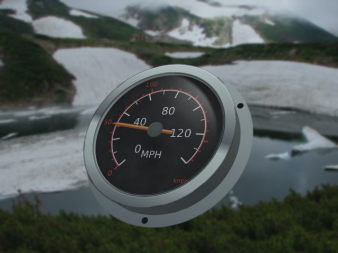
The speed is 30mph
